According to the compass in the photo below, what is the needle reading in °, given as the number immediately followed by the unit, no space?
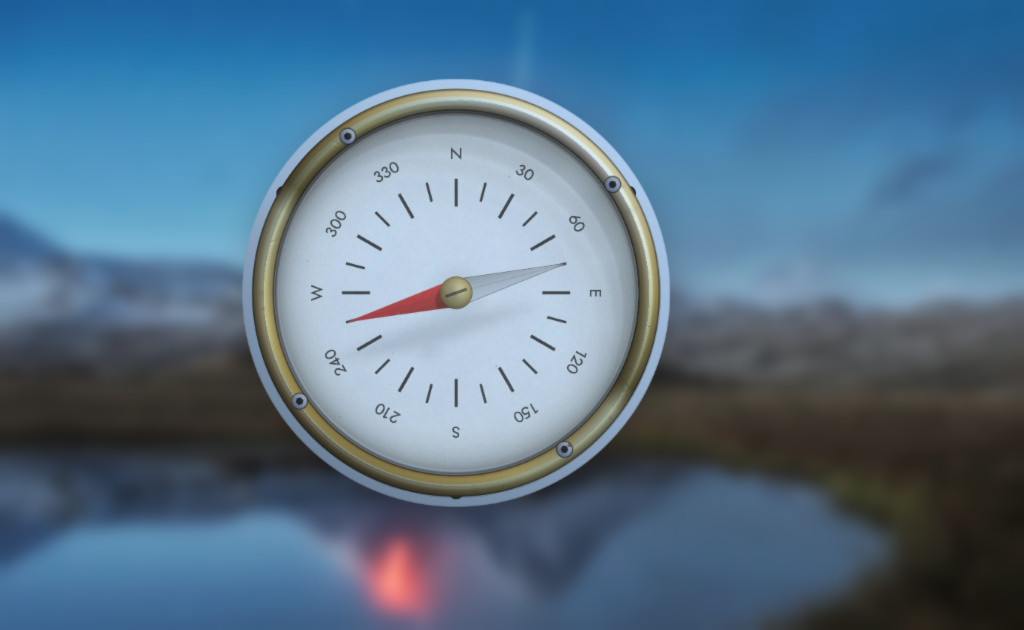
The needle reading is 255°
